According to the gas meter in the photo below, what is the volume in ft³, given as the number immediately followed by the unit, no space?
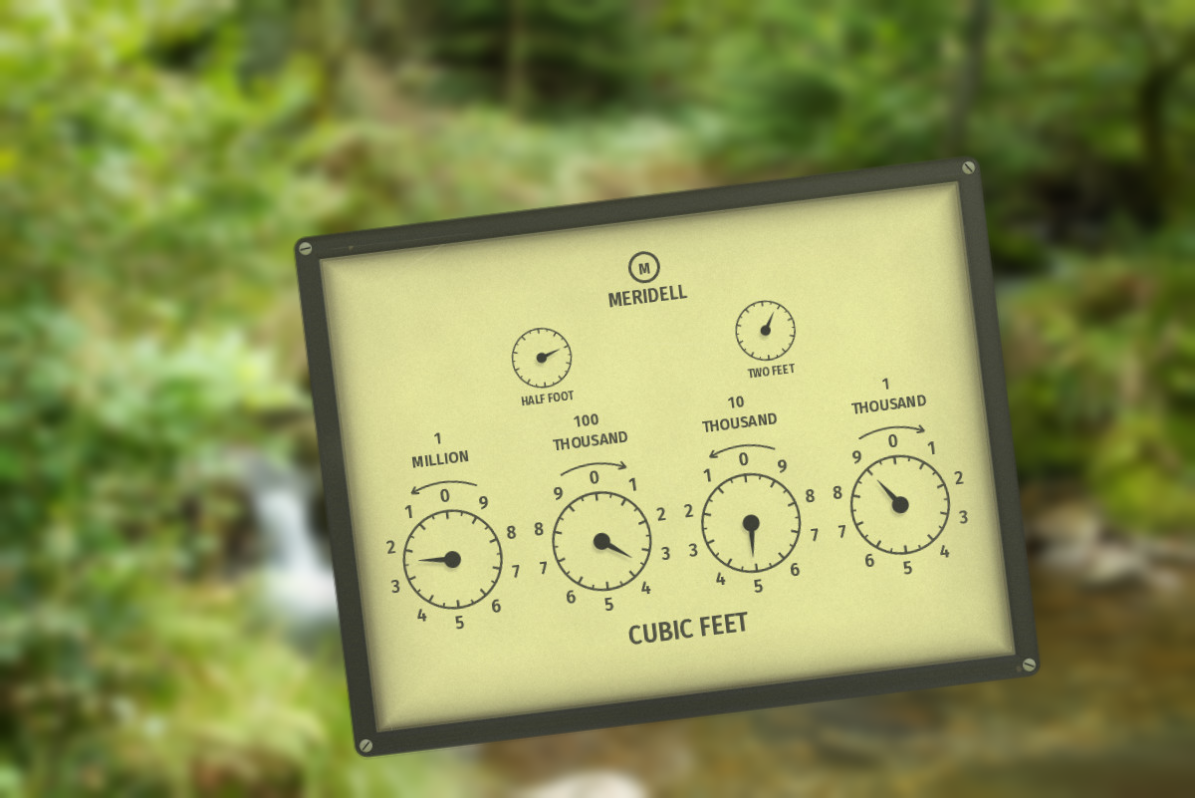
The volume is 234900ft³
